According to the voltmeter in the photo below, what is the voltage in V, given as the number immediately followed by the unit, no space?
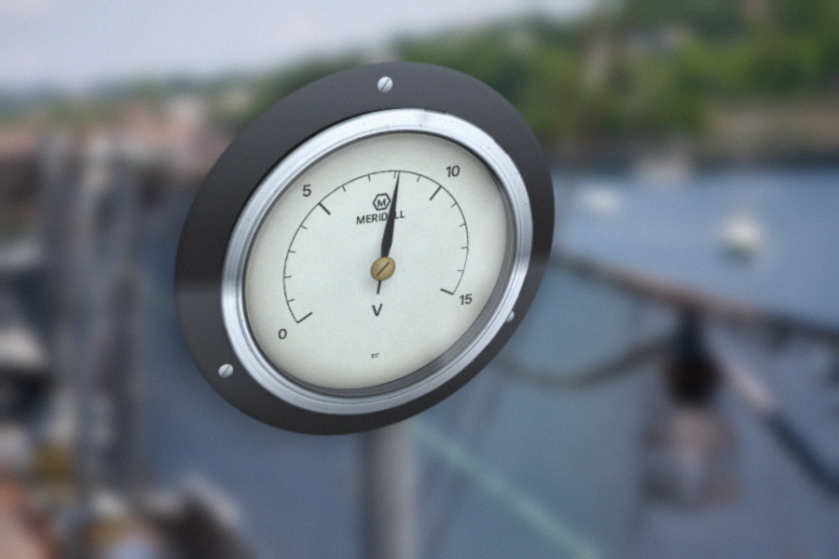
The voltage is 8V
